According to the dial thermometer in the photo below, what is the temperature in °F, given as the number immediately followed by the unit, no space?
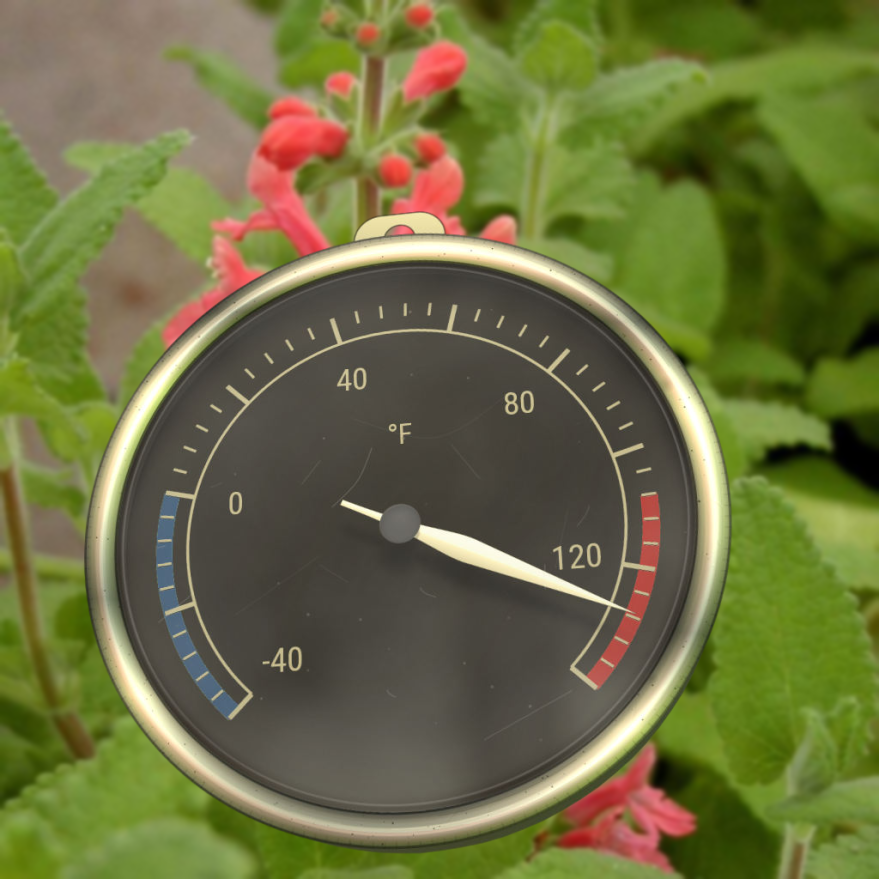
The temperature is 128°F
